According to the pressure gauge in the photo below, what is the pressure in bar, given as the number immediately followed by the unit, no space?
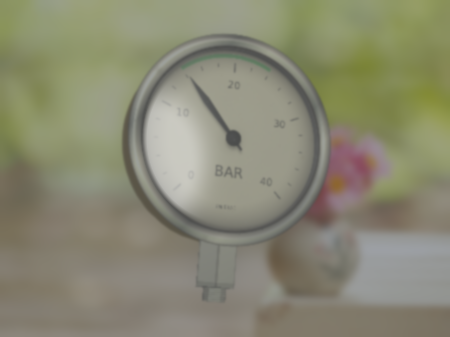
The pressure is 14bar
